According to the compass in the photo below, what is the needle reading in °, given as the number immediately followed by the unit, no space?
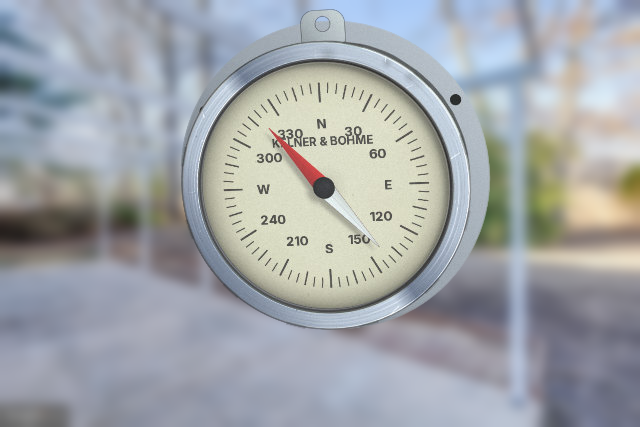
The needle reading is 320°
